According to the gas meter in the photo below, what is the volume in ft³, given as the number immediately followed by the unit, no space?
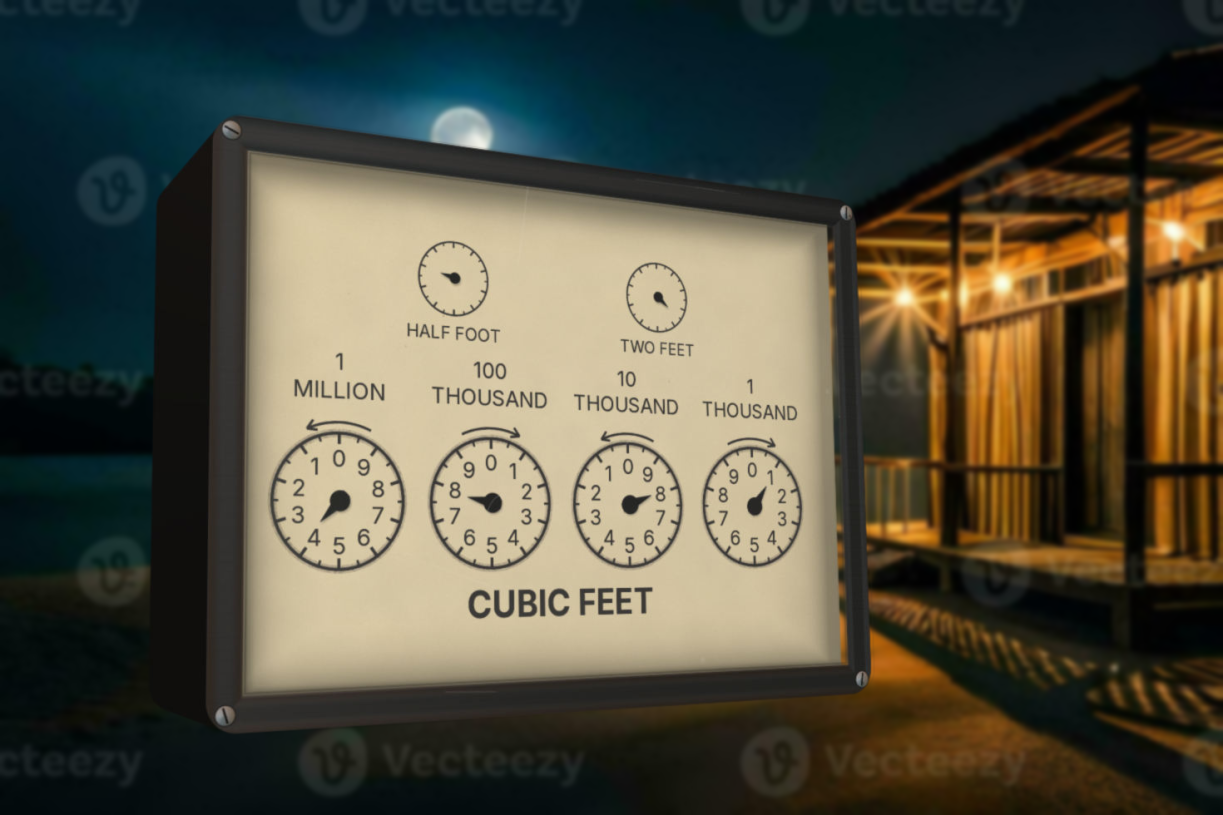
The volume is 378100ft³
